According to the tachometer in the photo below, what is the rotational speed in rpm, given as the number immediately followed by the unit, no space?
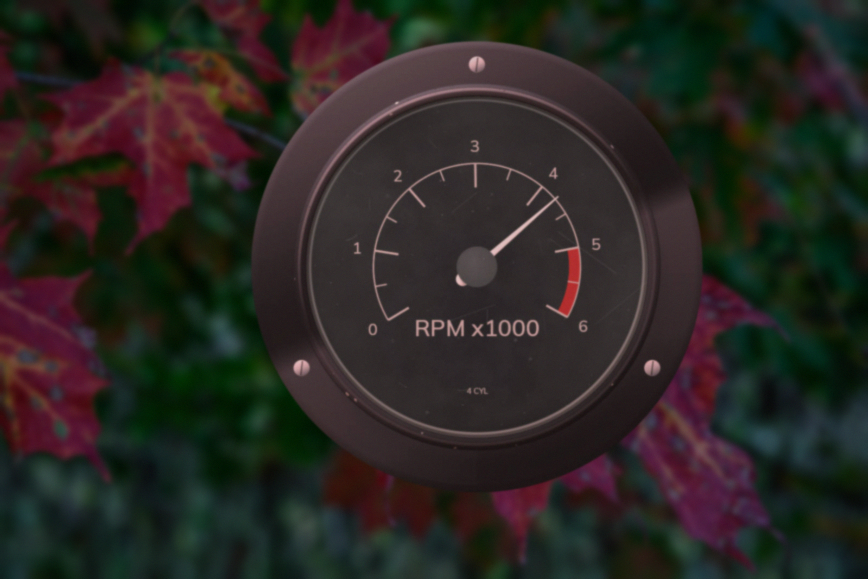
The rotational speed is 4250rpm
